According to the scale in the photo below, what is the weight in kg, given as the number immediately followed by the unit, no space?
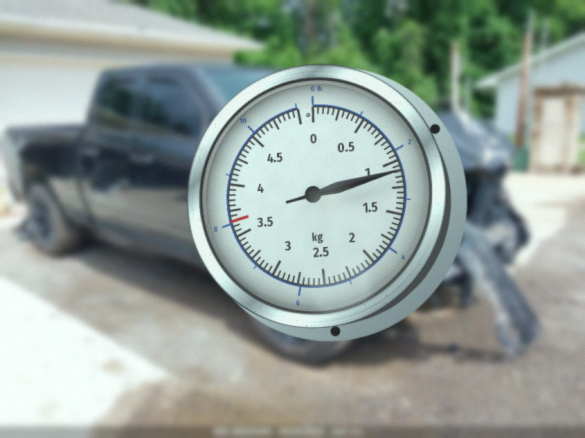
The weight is 1.1kg
